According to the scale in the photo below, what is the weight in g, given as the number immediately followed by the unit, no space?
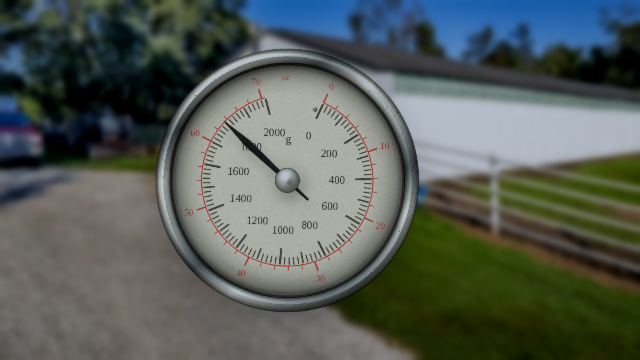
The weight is 1800g
